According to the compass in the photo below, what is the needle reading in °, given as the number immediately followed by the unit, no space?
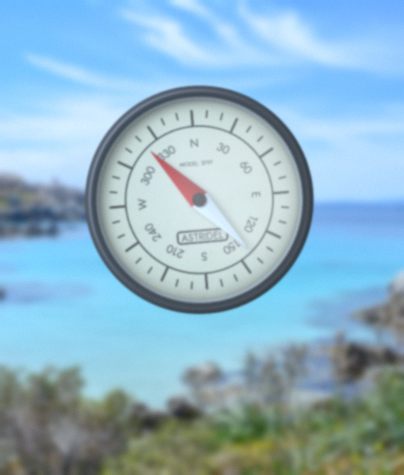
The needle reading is 320°
